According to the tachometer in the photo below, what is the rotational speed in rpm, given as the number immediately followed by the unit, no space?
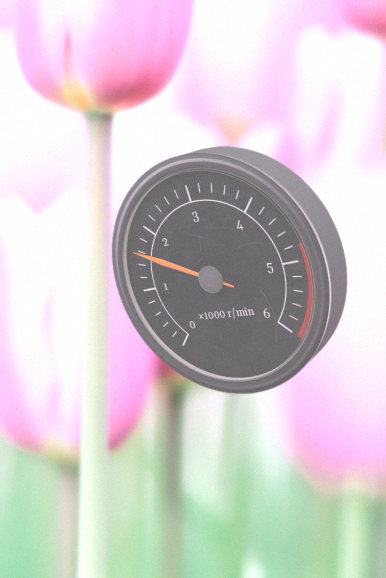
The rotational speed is 1600rpm
